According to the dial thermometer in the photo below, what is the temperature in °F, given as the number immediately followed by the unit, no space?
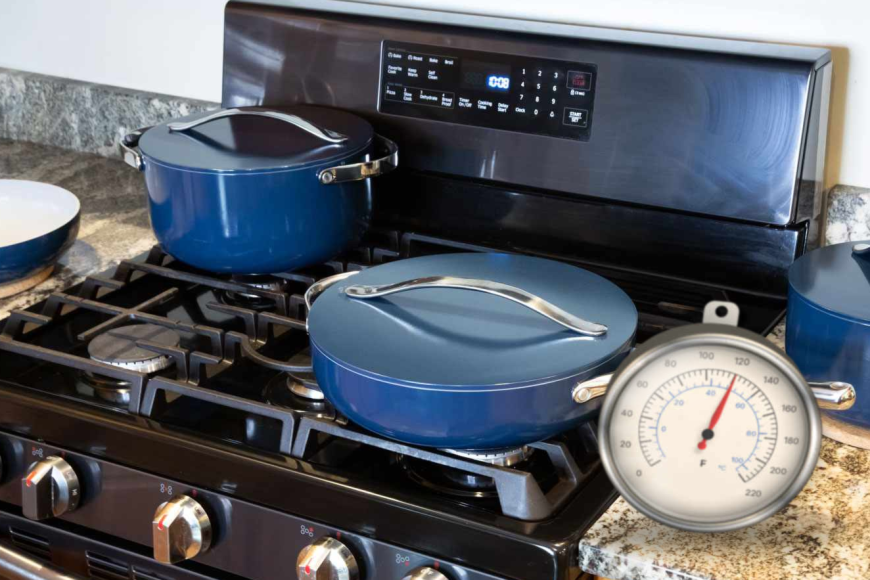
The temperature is 120°F
